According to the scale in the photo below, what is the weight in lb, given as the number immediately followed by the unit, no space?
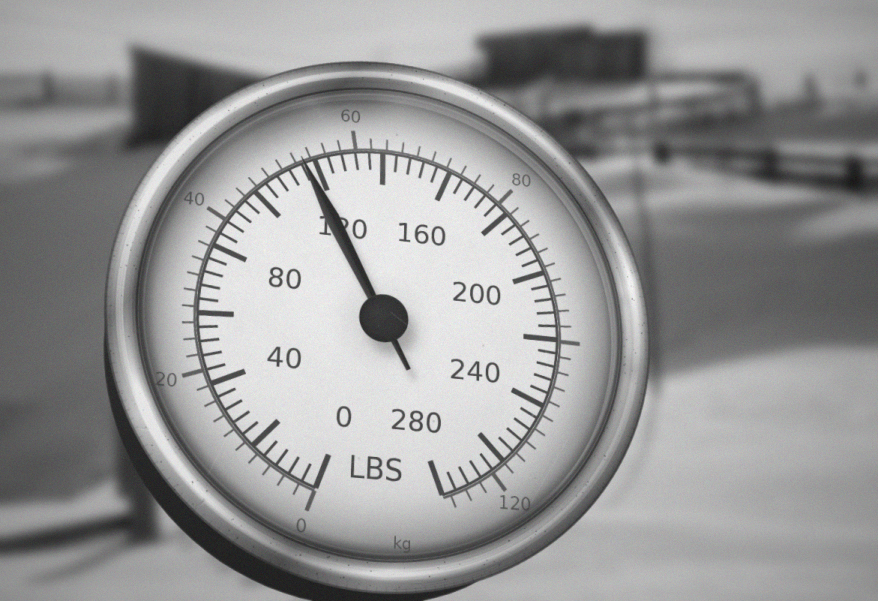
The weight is 116lb
